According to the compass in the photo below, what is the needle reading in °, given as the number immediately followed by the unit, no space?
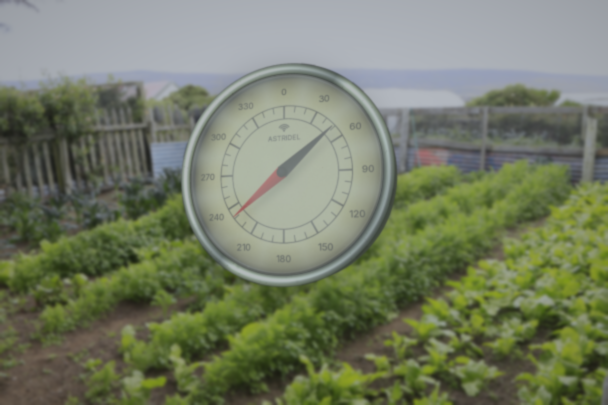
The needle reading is 230°
